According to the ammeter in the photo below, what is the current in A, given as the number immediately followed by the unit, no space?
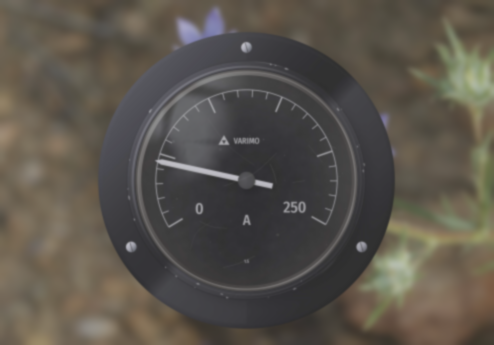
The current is 45A
